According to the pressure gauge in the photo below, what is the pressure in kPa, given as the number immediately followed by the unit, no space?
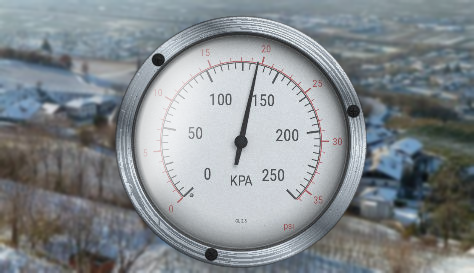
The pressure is 135kPa
